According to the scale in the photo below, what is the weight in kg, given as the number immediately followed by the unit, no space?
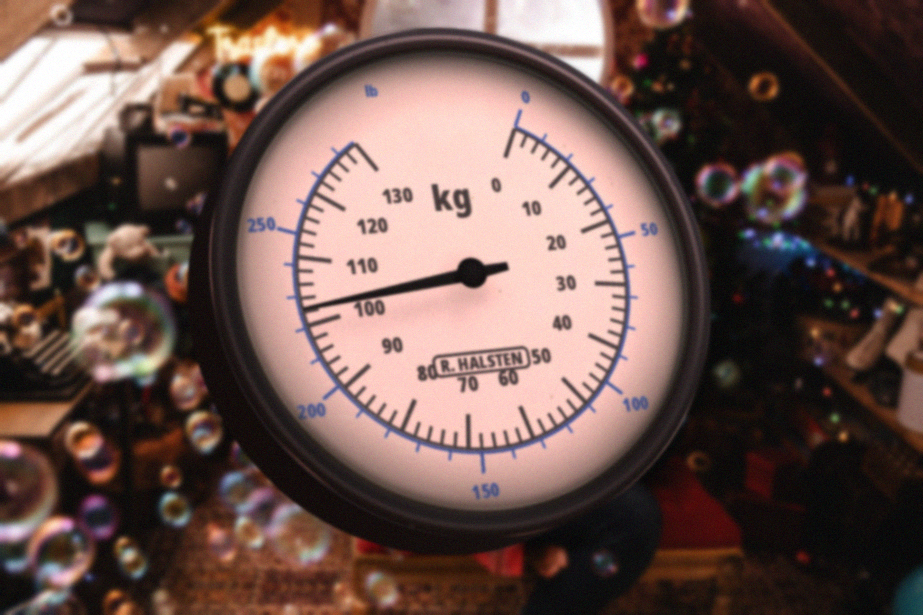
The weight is 102kg
